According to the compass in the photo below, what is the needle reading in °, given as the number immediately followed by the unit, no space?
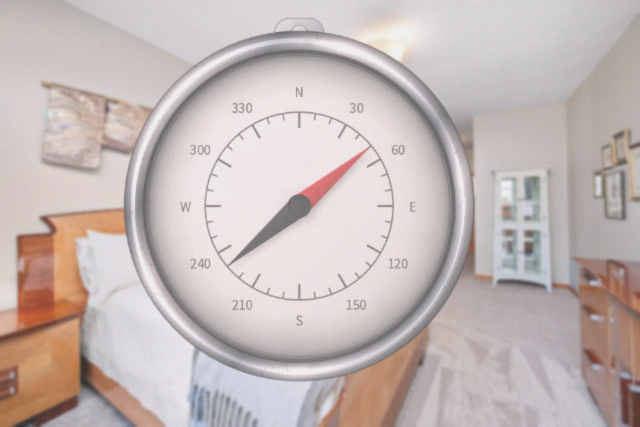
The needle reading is 50°
